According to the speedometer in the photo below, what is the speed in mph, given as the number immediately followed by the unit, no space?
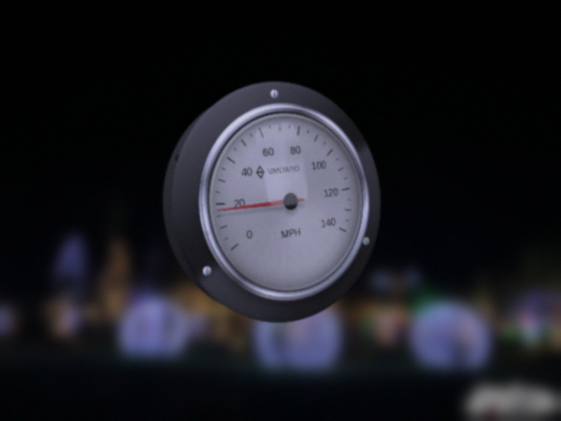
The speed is 17.5mph
